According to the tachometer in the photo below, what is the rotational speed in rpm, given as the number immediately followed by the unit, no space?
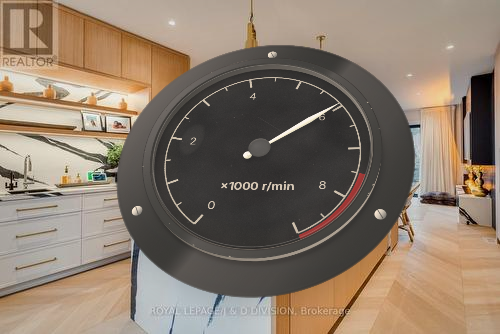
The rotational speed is 6000rpm
